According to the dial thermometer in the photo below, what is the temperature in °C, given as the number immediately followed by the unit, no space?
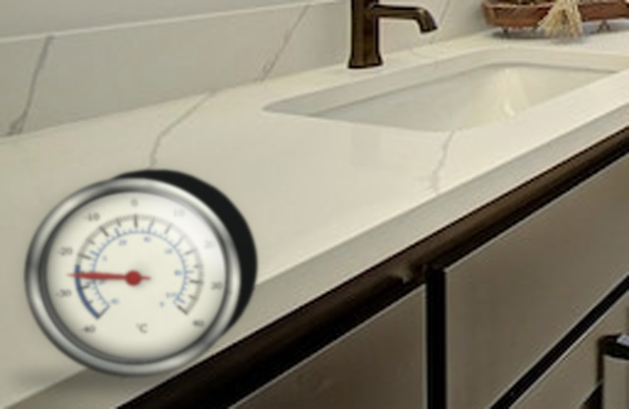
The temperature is -25°C
